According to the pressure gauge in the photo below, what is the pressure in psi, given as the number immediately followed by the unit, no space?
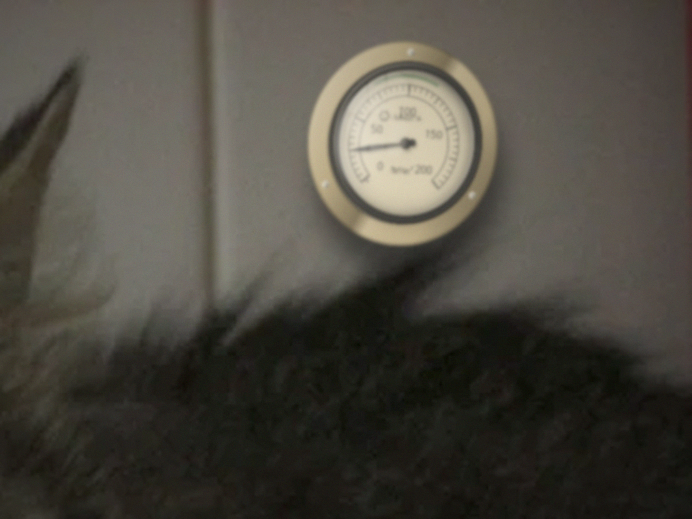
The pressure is 25psi
